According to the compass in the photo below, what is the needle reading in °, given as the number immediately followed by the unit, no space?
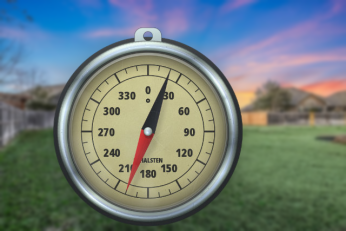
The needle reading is 200°
